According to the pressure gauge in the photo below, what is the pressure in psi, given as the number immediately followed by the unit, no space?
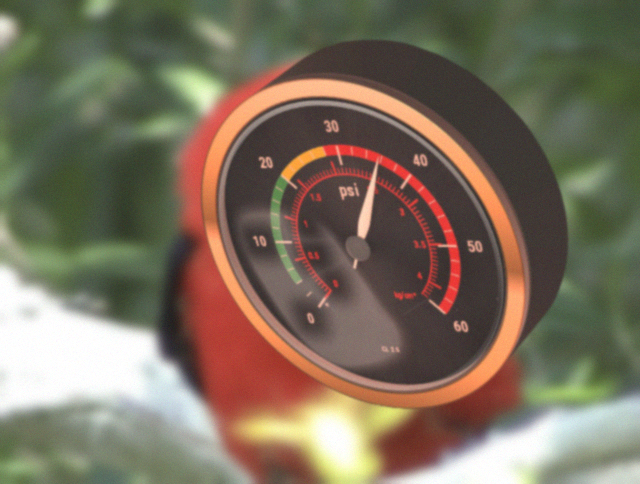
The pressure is 36psi
